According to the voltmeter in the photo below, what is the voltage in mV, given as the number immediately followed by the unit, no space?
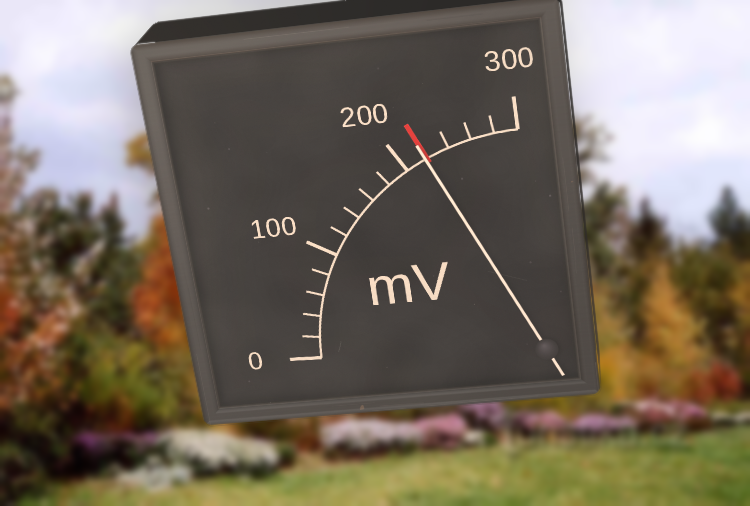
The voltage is 220mV
